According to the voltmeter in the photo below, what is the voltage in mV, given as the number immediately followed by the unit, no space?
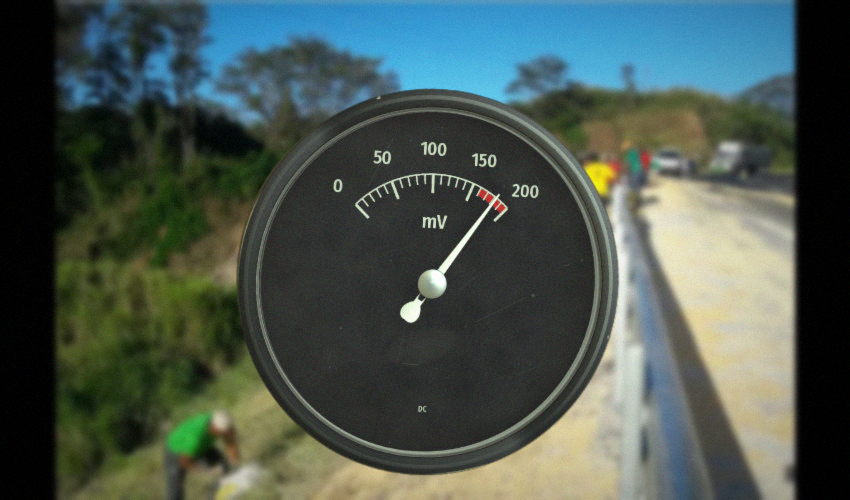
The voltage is 180mV
